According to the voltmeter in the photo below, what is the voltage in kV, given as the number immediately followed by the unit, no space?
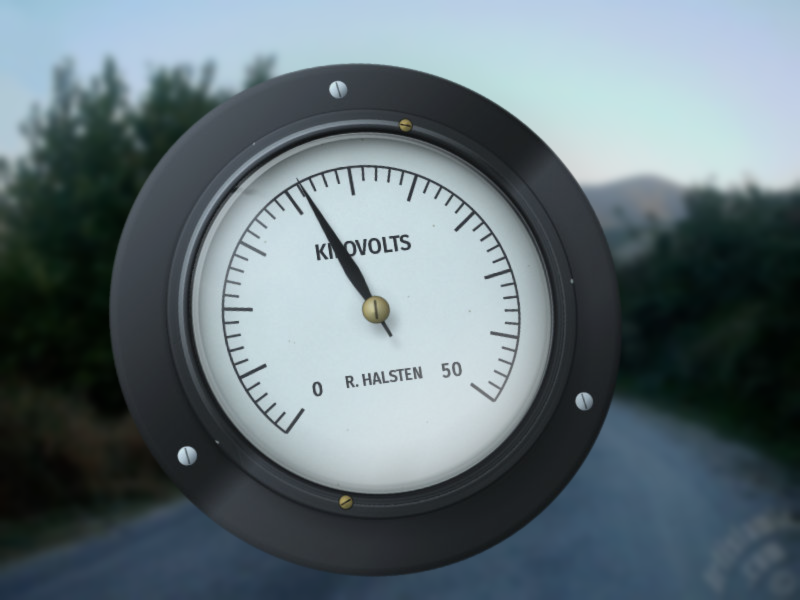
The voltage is 21kV
